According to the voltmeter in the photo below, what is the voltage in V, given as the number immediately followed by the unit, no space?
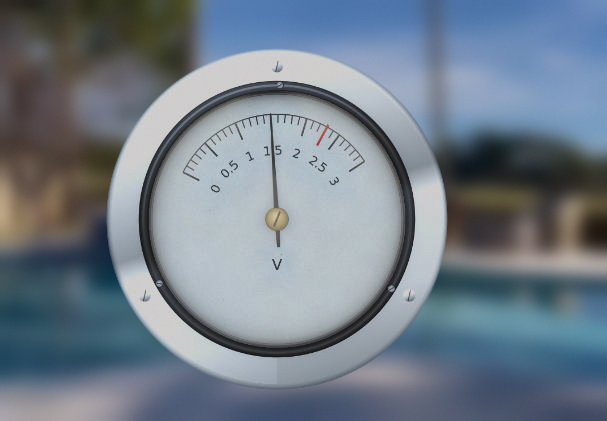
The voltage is 1.5V
